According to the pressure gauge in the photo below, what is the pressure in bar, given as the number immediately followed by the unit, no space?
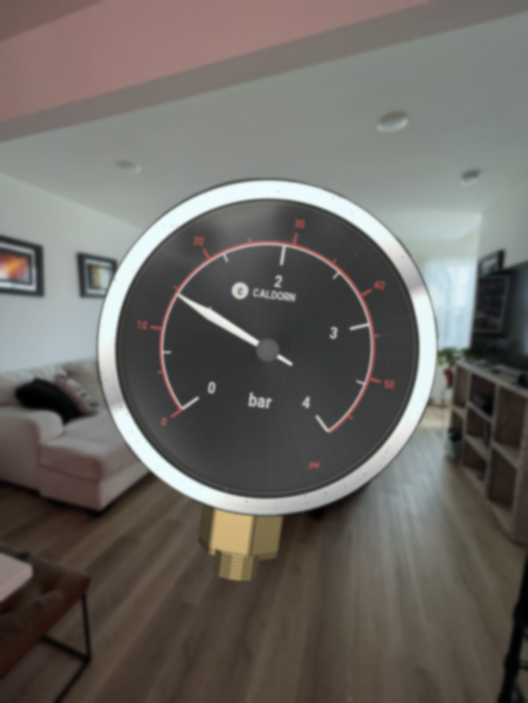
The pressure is 1bar
